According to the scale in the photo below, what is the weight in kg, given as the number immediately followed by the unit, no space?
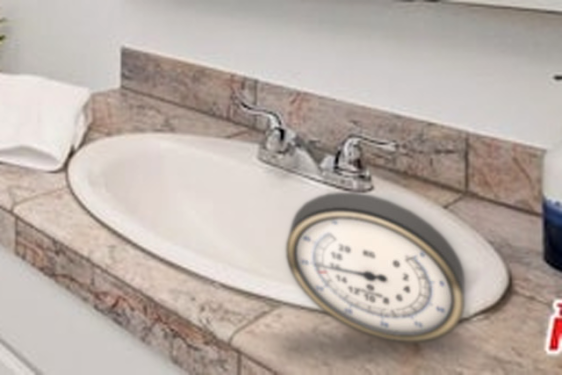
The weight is 16kg
